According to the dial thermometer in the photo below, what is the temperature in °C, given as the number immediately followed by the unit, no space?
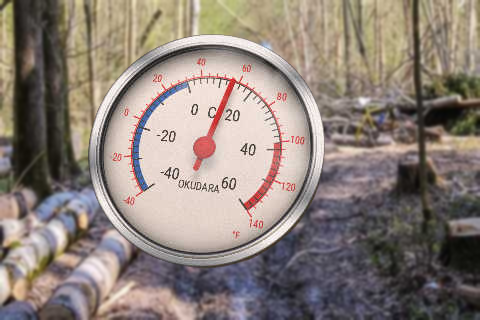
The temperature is 14°C
